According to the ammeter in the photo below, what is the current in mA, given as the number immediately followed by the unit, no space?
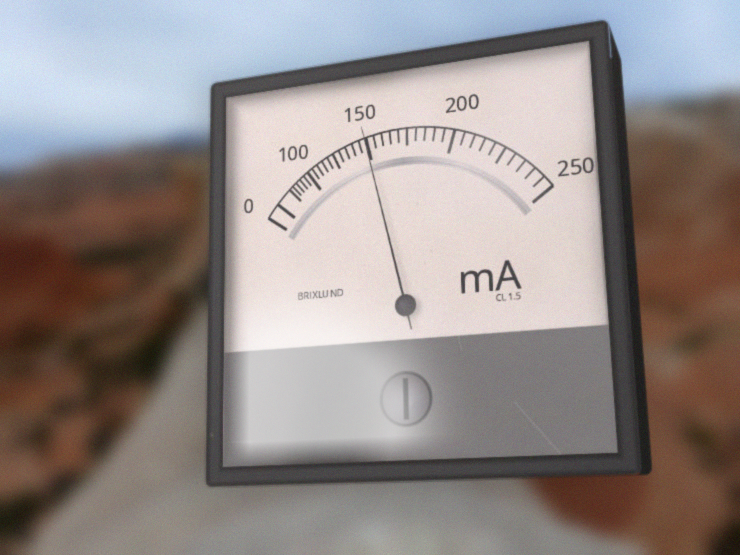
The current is 150mA
